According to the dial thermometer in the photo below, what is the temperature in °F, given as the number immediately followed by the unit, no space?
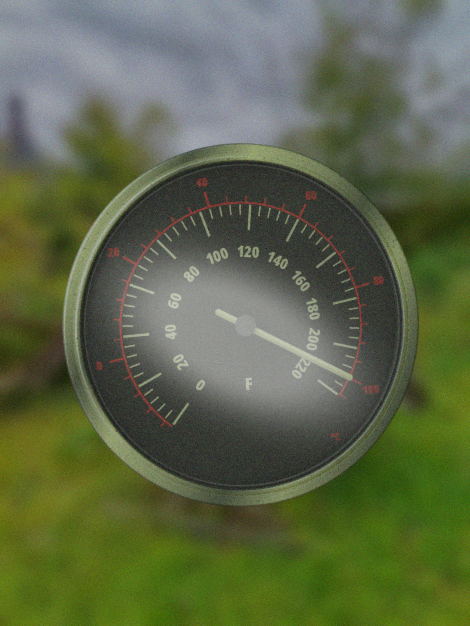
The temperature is 212°F
